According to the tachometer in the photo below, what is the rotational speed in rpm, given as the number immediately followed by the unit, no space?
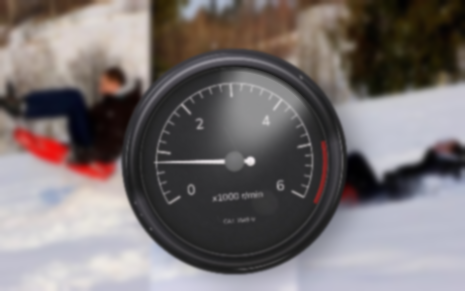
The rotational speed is 800rpm
